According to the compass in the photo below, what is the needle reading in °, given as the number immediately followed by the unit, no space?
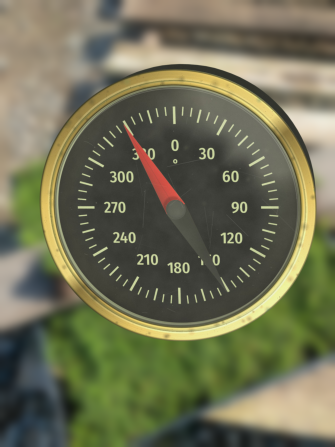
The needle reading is 330°
